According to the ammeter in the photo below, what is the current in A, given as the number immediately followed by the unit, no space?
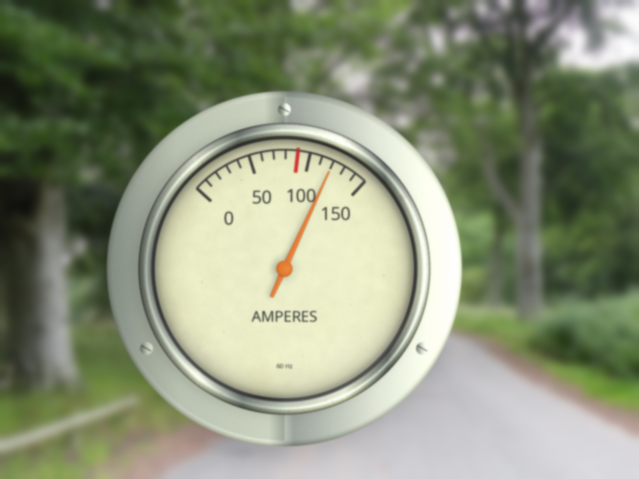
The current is 120A
